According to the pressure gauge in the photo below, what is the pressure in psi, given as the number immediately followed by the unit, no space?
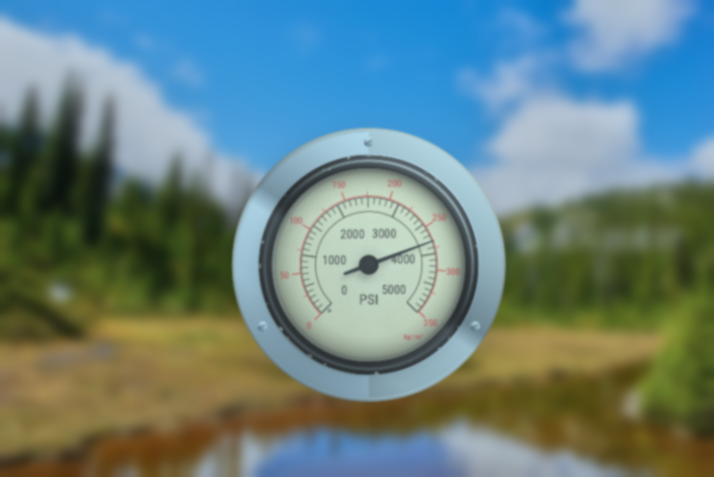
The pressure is 3800psi
